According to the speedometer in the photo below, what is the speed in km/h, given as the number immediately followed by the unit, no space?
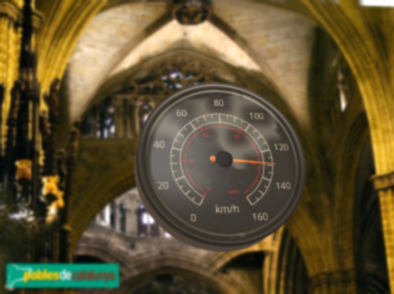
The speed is 130km/h
